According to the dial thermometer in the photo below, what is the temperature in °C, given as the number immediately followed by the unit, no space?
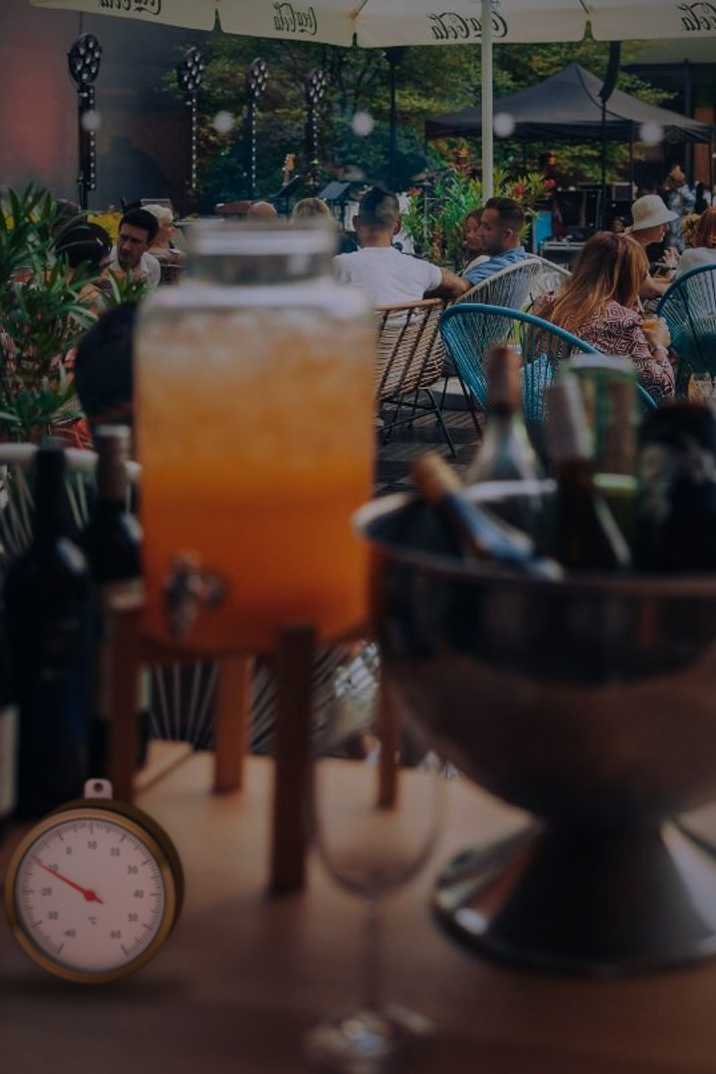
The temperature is -10°C
